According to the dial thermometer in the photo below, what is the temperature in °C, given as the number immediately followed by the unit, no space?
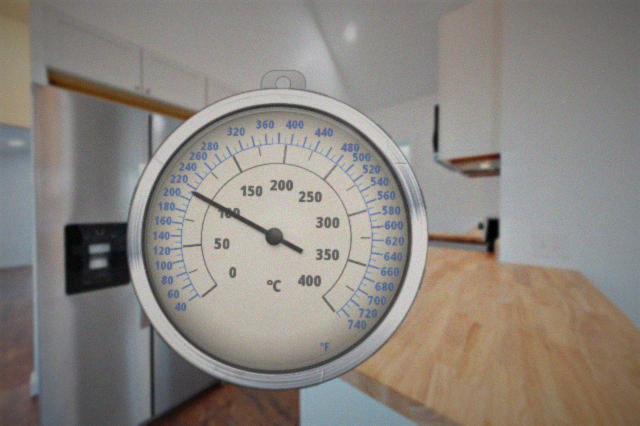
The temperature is 100°C
